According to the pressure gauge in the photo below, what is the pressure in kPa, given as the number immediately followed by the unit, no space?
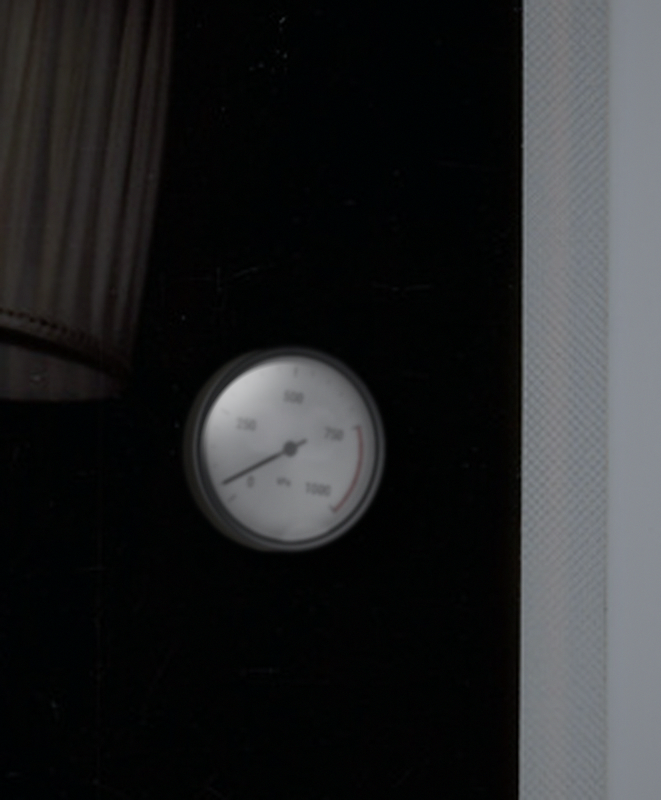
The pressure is 50kPa
